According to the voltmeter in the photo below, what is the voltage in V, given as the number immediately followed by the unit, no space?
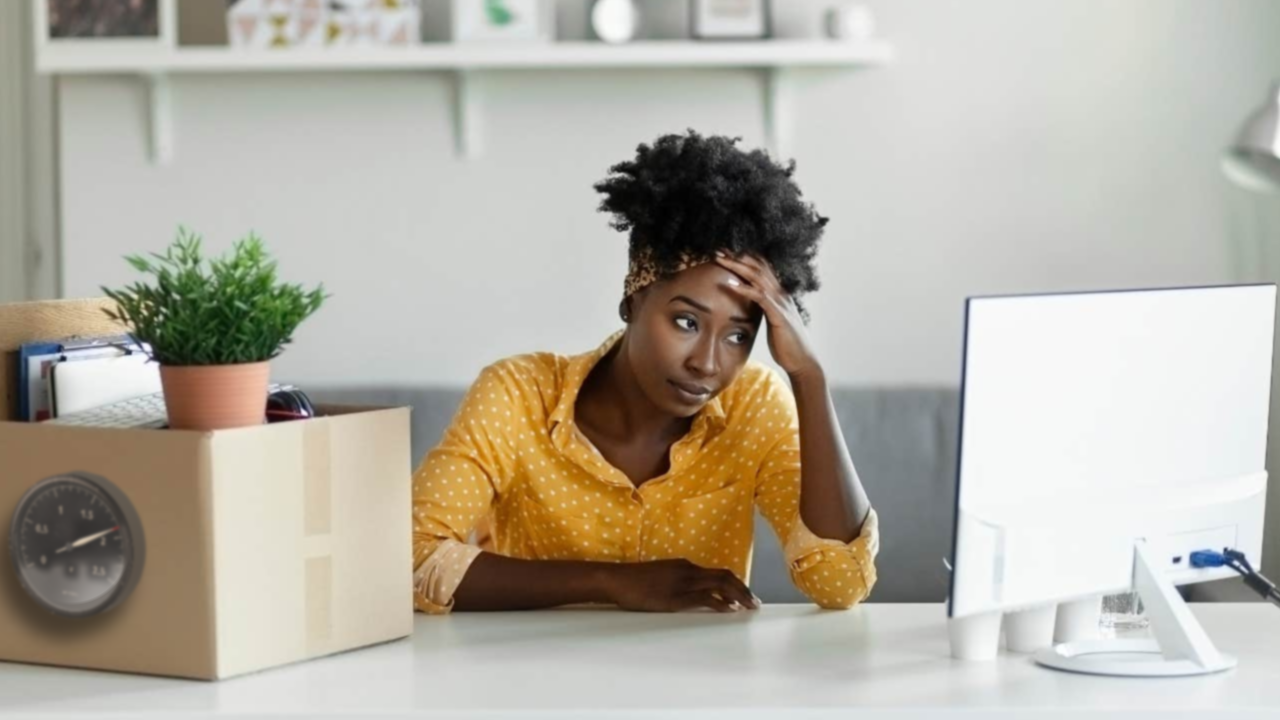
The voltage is 1.9V
